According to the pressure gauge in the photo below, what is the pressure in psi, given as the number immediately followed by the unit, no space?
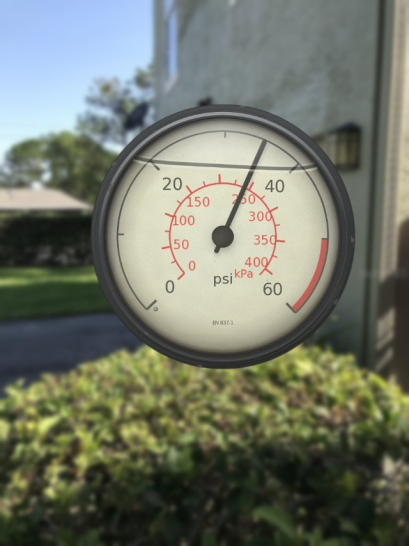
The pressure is 35psi
